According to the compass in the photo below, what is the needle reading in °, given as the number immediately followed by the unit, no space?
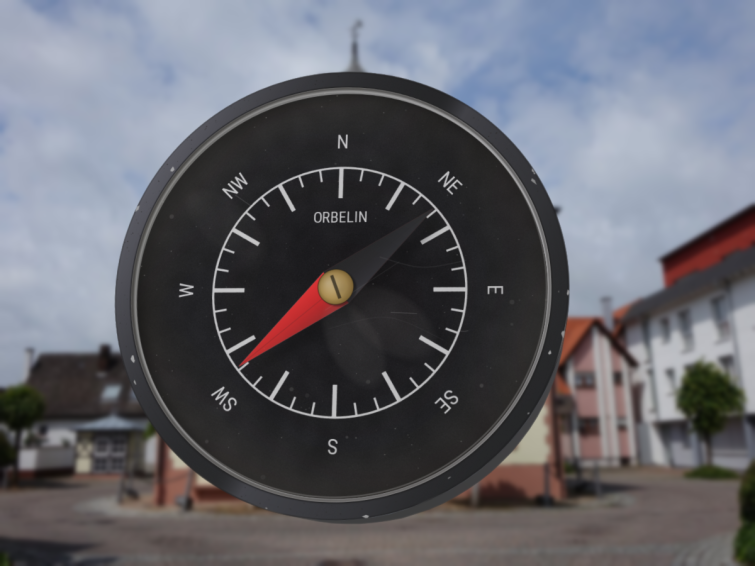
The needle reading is 230°
